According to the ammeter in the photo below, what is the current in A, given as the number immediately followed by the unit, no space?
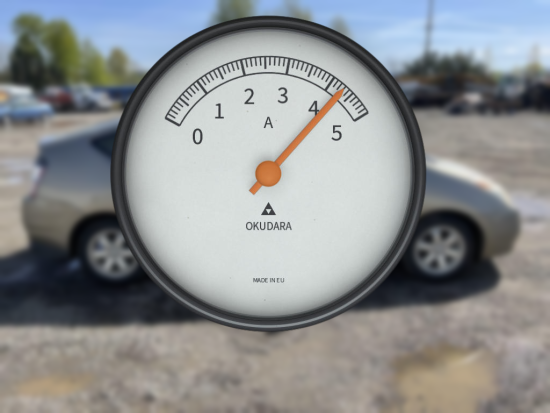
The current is 4.3A
